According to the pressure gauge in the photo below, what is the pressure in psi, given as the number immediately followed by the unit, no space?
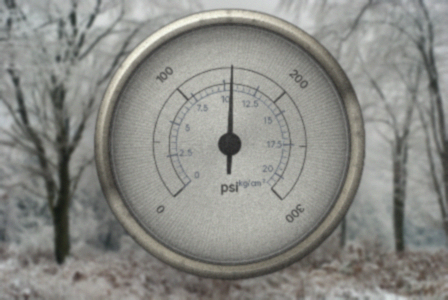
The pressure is 150psi
